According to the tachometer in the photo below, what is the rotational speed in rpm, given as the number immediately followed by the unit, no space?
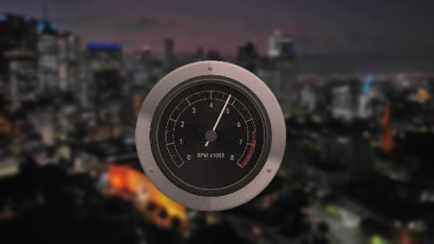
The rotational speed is 4750rpm
